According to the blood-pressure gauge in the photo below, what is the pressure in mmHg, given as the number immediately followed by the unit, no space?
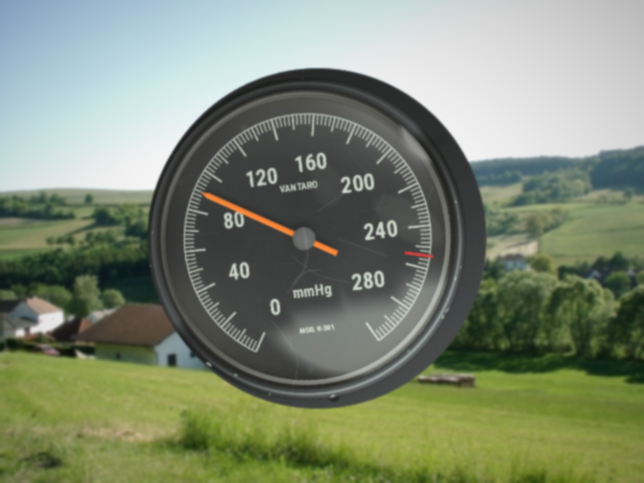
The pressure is 90mmHg
